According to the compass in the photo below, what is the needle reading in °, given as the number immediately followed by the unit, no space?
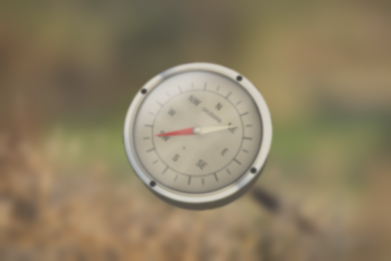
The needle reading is 225°
